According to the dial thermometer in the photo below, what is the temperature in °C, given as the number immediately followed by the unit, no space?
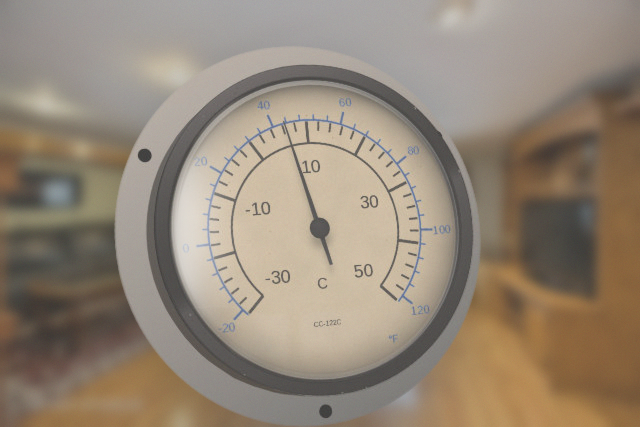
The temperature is 6°C
